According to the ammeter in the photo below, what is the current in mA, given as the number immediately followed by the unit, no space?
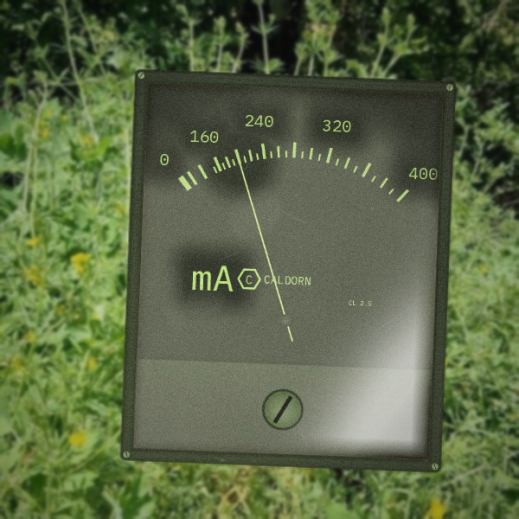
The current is 200mA
